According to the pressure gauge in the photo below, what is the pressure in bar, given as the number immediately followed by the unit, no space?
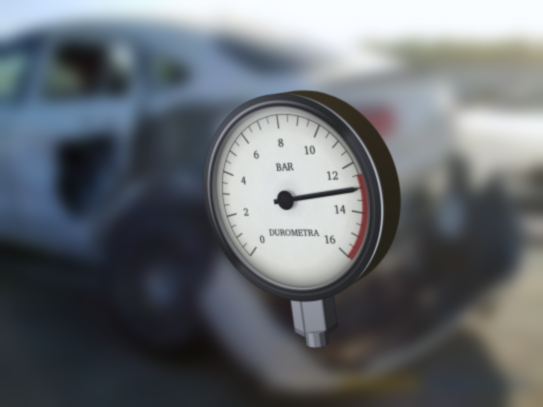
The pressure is 13bar
